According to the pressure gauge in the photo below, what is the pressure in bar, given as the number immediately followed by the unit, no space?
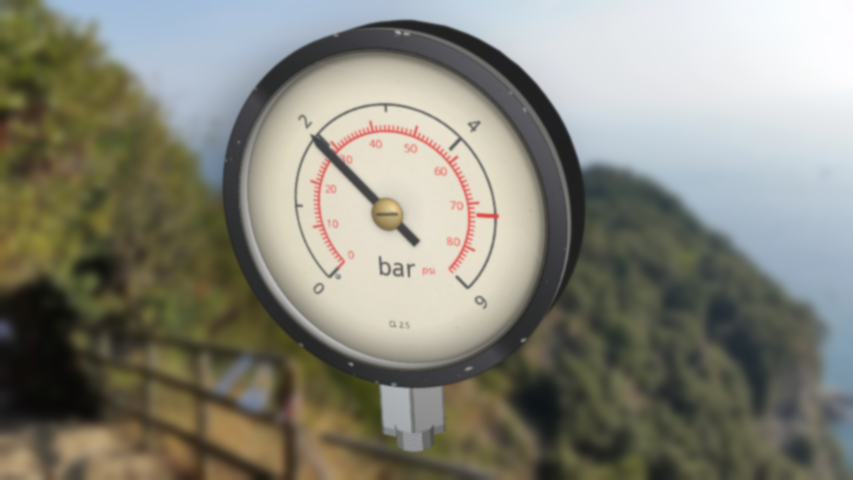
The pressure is 2bar
